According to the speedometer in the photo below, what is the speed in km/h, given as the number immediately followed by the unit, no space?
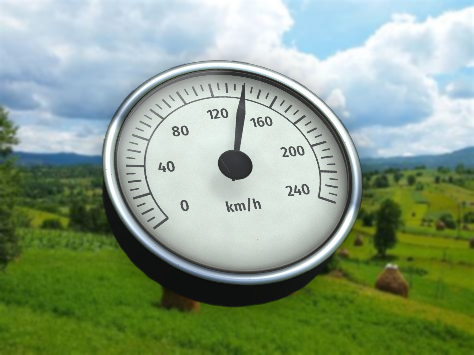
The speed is 140km/h
